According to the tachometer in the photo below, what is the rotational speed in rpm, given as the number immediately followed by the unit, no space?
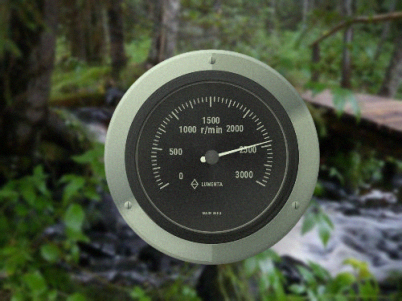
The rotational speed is 2450rpm
